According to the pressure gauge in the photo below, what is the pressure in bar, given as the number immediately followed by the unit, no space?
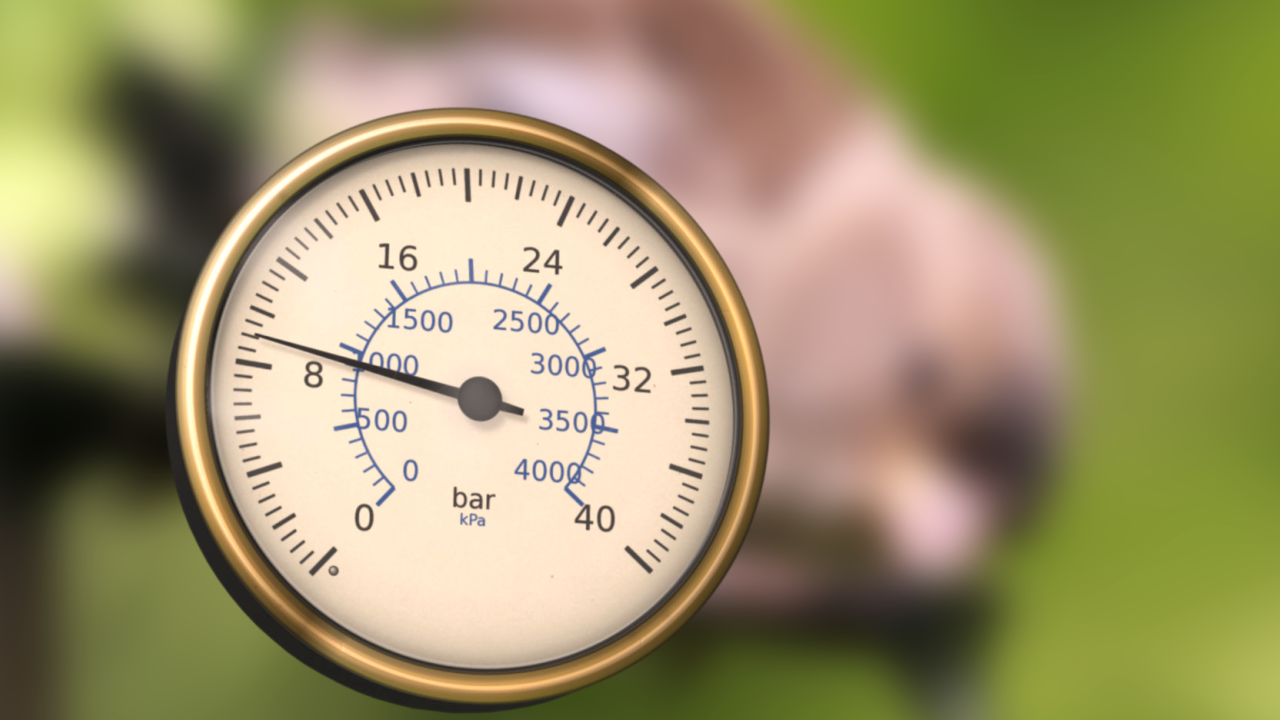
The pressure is 9bar
